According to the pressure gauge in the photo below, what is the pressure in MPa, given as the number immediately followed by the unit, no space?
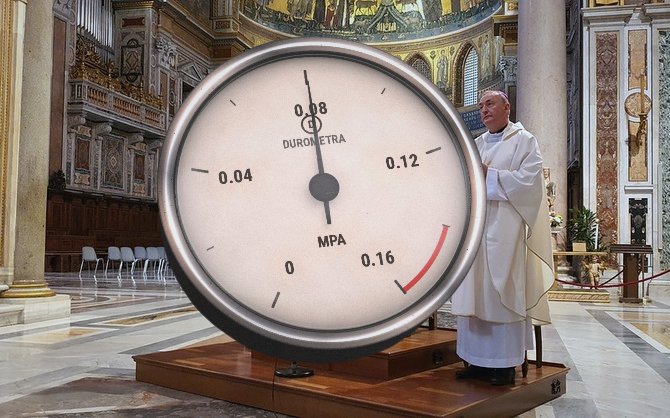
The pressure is 0.08MPa
